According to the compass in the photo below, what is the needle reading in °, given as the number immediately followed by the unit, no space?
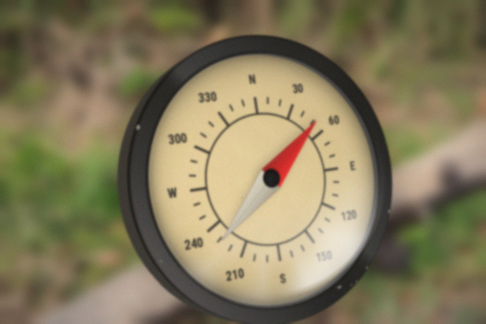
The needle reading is 50°
